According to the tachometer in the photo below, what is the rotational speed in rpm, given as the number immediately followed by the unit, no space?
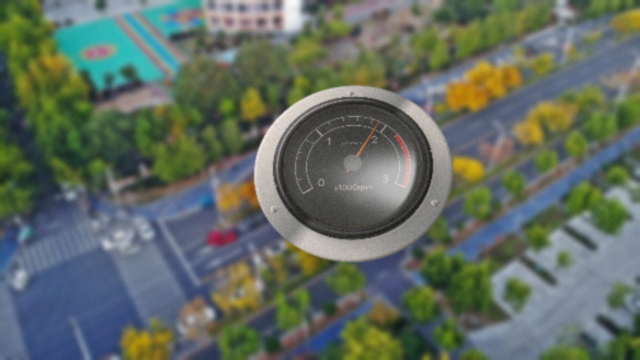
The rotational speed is 1900rpm
